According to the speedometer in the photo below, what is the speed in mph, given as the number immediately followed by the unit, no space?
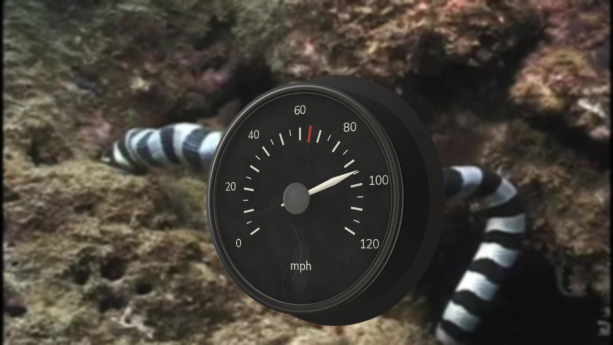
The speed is 95mph
